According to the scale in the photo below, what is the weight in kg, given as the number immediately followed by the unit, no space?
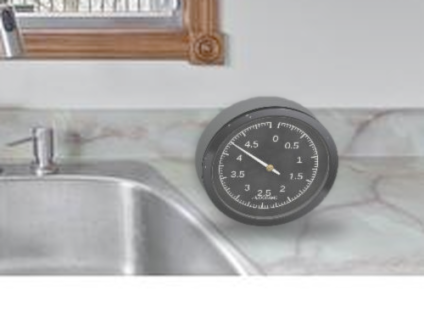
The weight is 4.25kg
